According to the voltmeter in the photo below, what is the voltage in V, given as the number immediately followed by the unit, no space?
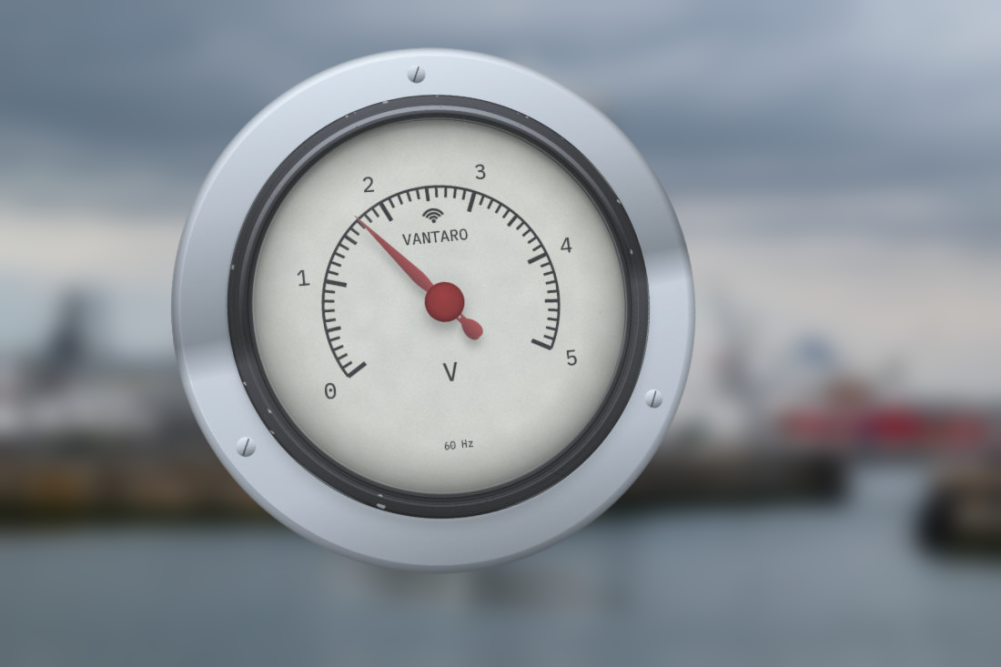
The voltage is 1.7V
